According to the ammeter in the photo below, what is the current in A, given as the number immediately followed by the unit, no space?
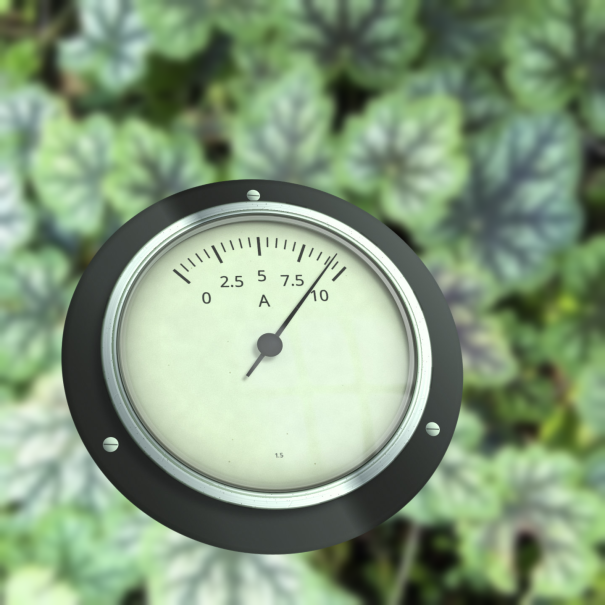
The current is 9.25A
